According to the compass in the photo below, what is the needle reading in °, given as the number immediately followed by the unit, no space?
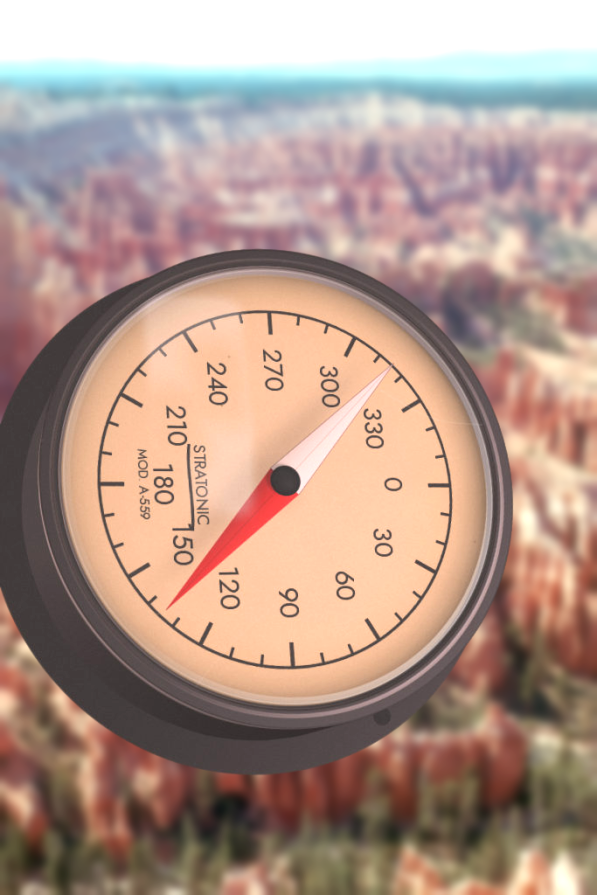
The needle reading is 135°
